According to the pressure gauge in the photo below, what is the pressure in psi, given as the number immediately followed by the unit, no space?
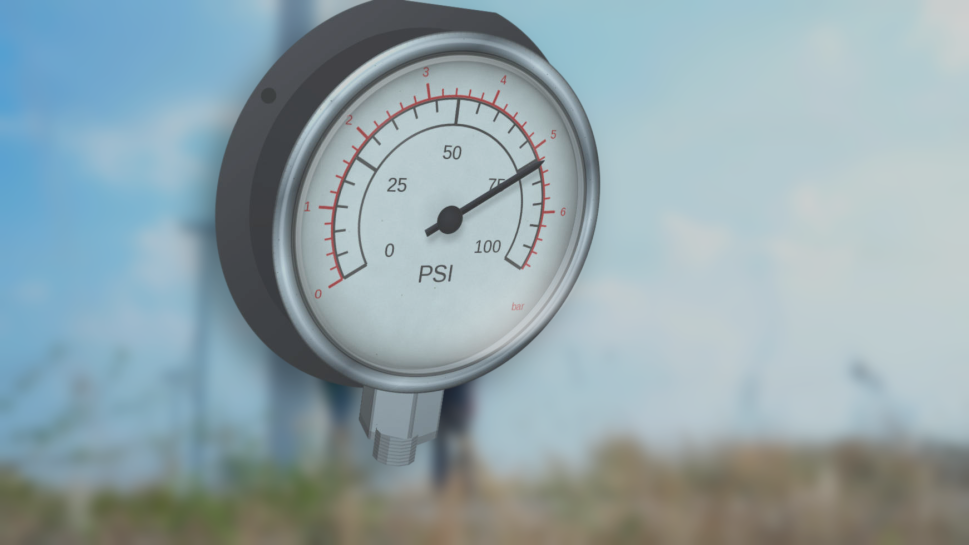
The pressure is 75psi
